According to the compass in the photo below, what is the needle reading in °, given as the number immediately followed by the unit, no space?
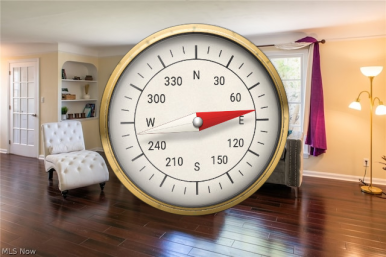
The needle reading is 80°
